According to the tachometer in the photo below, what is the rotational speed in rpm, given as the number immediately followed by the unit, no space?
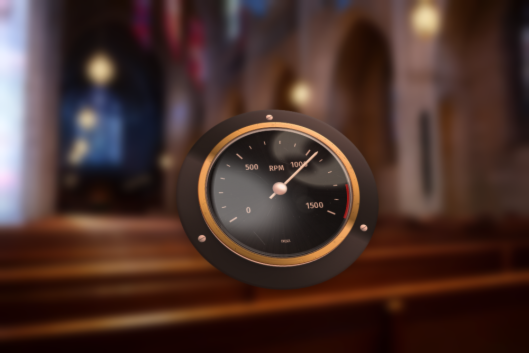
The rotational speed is 1050rpm
